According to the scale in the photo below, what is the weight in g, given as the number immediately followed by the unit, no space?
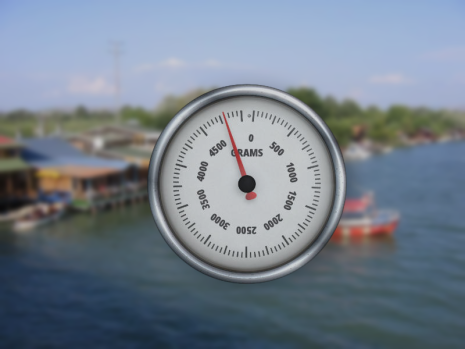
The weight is 4800g
